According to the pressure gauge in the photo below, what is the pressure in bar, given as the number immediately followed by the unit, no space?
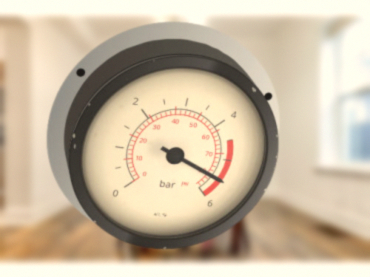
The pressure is 5.5bar
